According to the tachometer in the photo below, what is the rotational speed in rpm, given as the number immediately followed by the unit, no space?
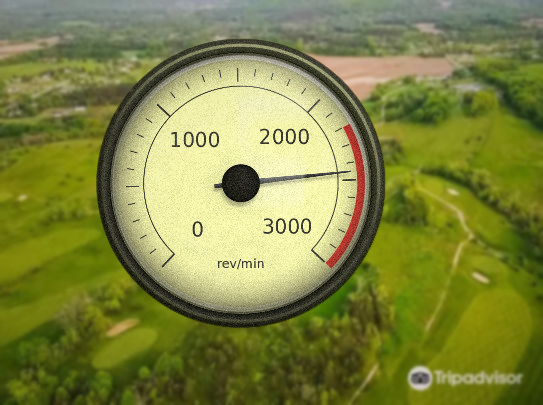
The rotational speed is 2450rpm
